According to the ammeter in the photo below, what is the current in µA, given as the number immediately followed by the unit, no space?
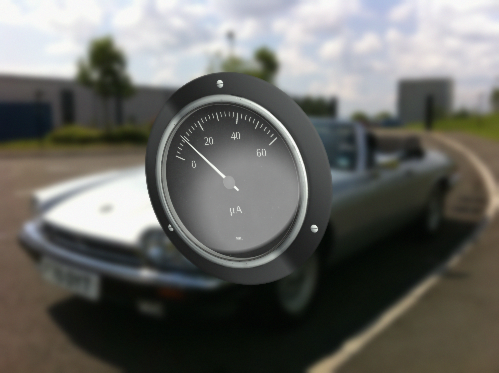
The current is 10µA
